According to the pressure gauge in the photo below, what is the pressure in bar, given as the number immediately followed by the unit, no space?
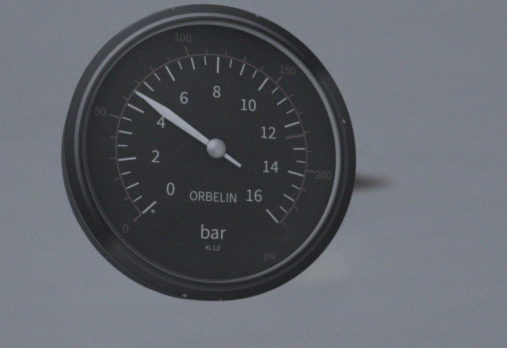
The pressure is 4.5bar
